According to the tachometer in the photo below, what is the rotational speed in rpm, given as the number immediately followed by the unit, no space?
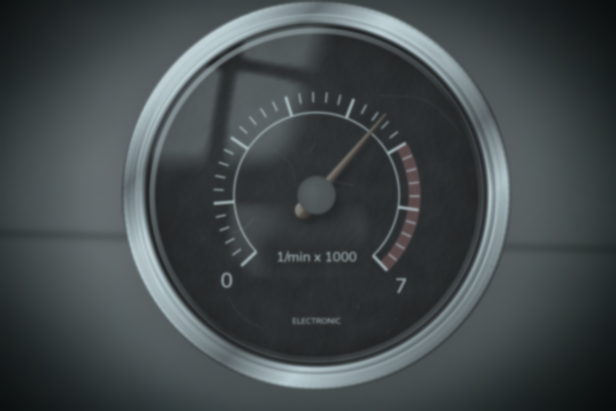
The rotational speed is 4500rpm
